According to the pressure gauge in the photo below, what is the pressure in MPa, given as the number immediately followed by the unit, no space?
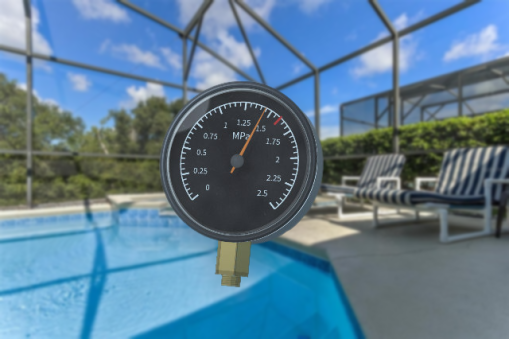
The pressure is 1.45MPa
